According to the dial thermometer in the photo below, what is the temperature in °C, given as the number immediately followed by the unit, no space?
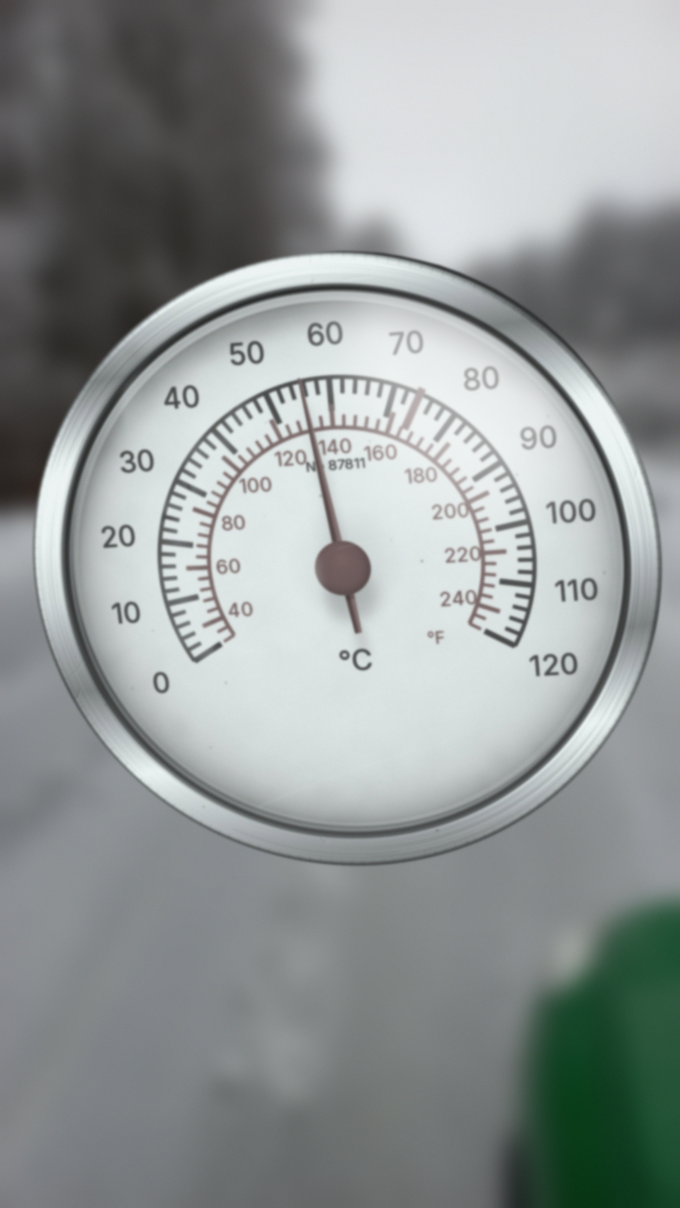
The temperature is 56°C
